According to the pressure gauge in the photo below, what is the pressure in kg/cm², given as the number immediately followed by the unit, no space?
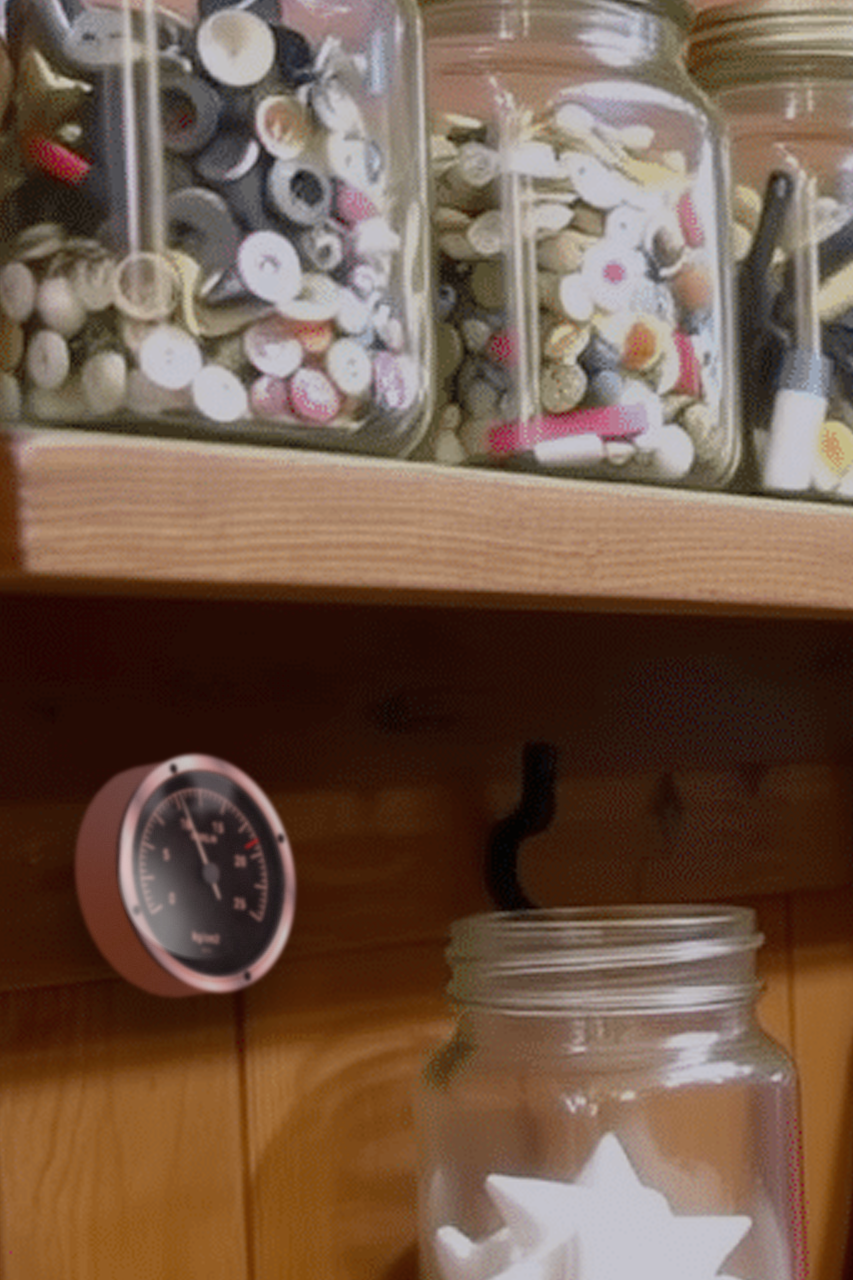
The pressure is 10kg/cm²
